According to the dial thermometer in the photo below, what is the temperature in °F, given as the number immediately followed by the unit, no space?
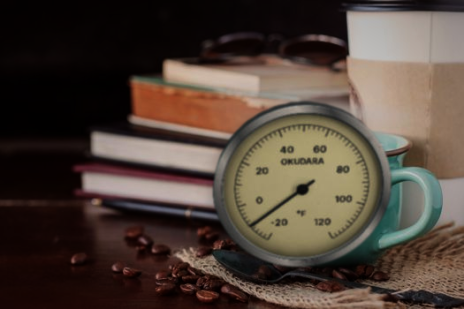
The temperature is -10°F
